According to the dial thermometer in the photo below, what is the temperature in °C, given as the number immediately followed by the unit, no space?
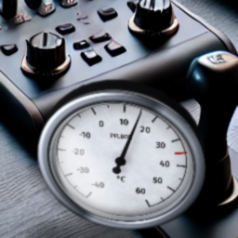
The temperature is 15°C
